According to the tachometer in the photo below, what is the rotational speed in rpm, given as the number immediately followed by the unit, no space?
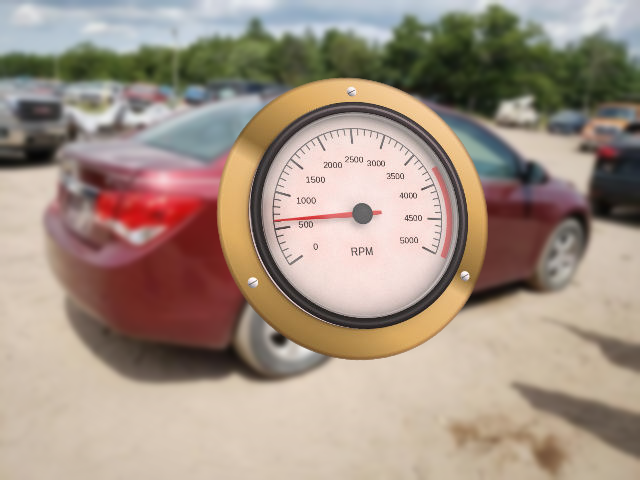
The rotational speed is 600rpm
